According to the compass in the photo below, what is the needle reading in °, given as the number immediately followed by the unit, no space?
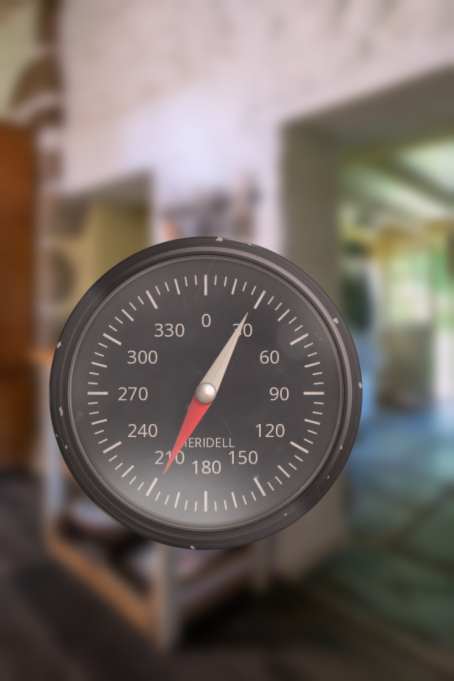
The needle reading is 207.5°
